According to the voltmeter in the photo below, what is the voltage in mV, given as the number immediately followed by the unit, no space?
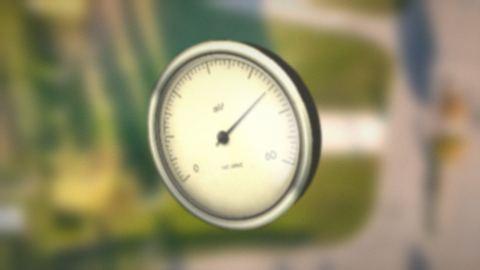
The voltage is 45mV
